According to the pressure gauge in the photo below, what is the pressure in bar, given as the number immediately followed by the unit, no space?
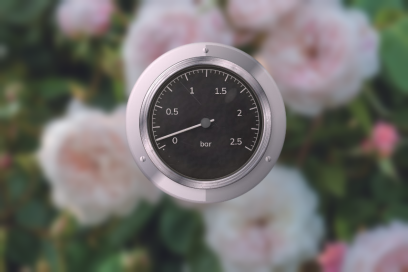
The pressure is 0.1bar
